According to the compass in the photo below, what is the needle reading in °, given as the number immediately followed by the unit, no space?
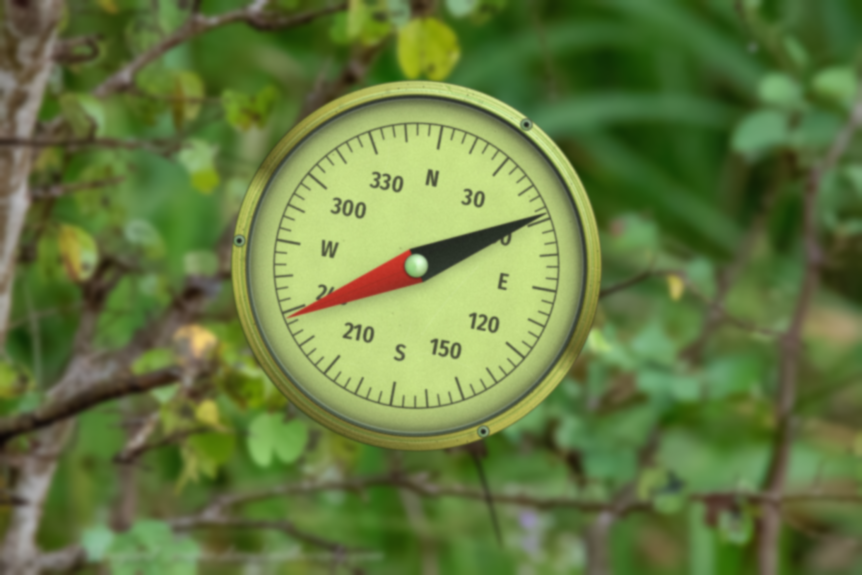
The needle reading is 237.5°
